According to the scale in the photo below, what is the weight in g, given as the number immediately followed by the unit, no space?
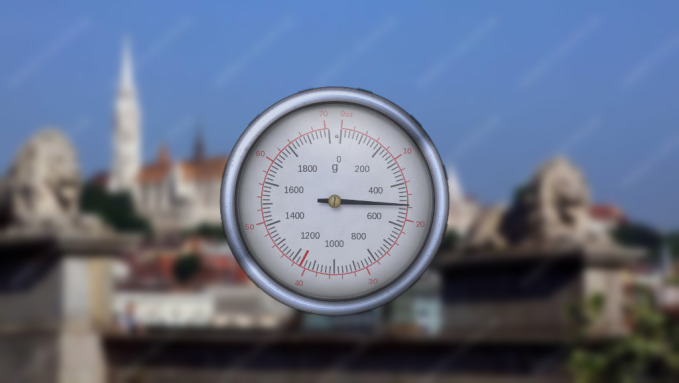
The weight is 500g
